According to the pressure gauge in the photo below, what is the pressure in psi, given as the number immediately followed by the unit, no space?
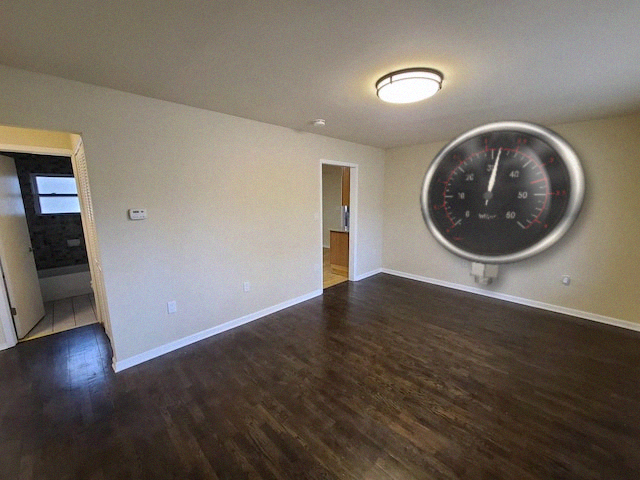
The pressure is 32psi
